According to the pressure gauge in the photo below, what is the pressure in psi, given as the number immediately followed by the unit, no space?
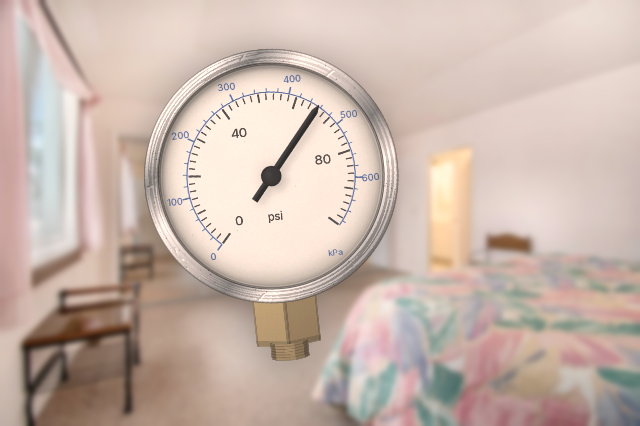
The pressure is 66psi
